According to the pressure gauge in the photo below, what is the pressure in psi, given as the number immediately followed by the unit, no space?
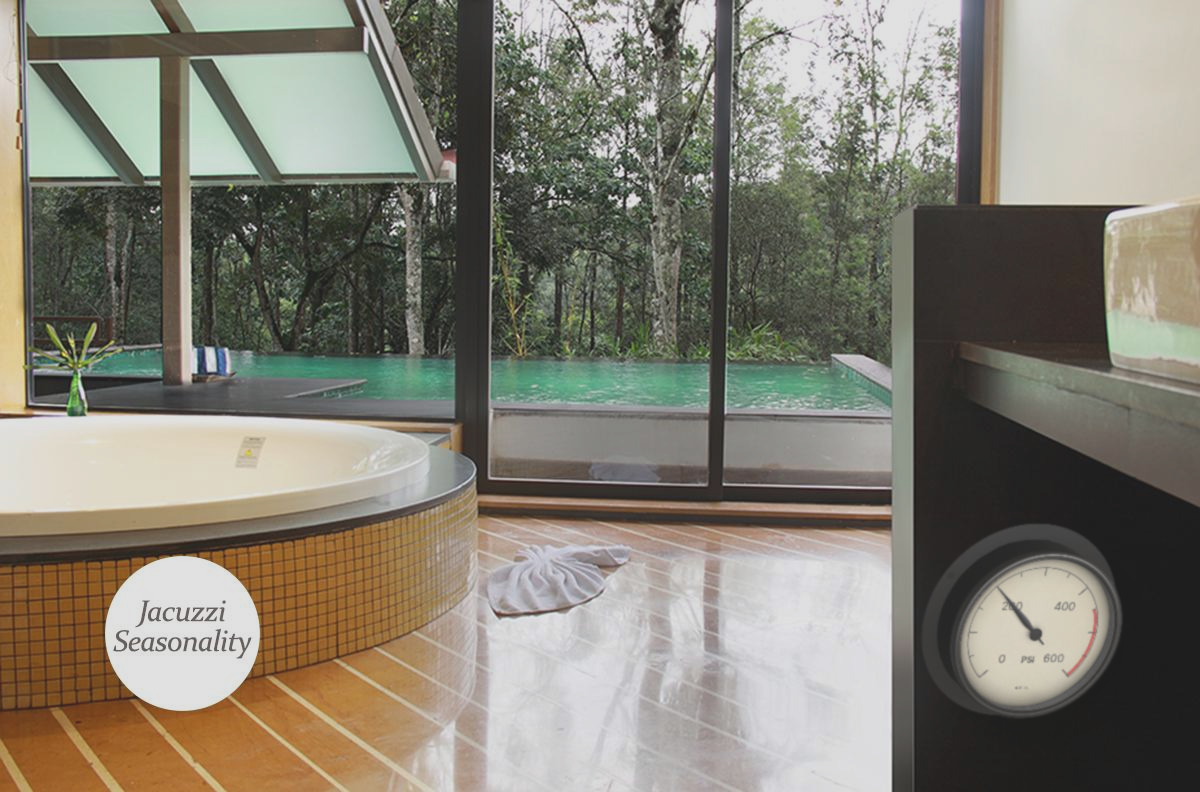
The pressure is 200psi
